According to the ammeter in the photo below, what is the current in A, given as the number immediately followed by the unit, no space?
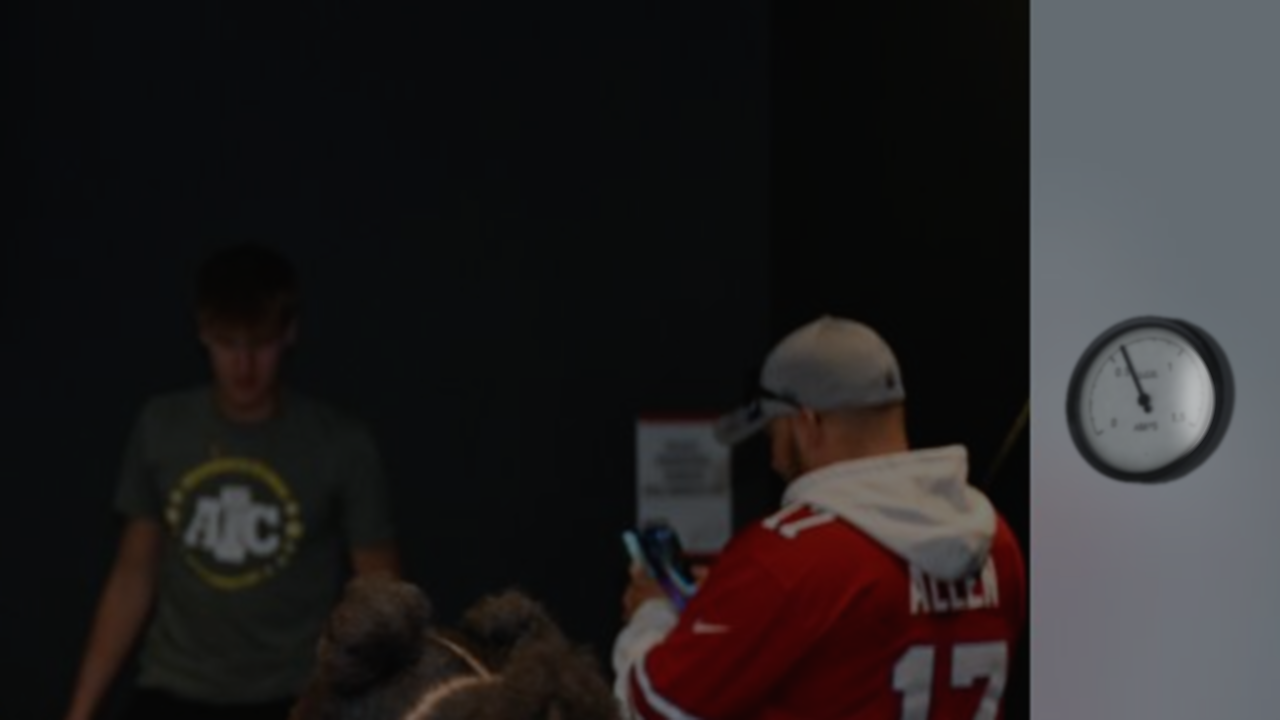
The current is 0.6A
